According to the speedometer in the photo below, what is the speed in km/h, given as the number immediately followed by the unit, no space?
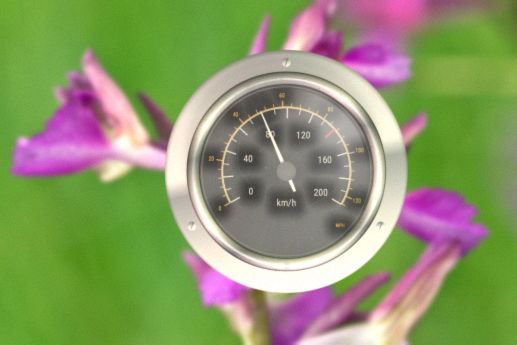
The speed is 80km/h
